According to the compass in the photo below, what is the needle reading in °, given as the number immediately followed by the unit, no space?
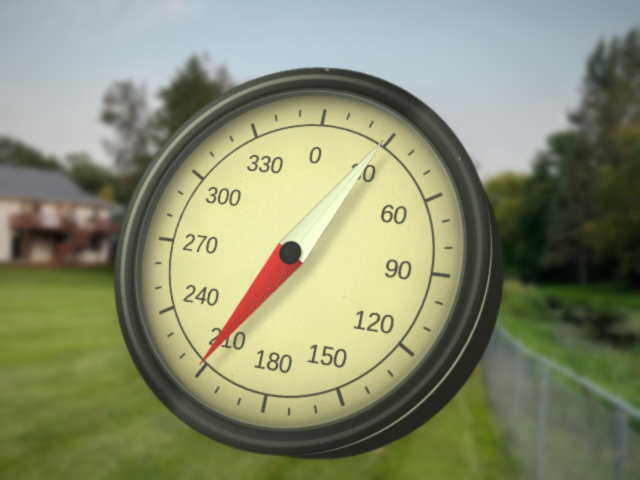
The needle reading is 210°
